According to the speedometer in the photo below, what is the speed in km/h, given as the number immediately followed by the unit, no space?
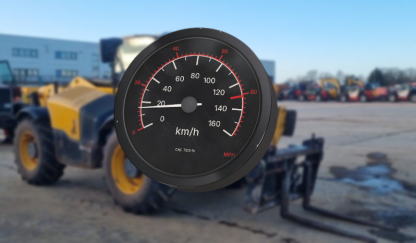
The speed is 15km/h
